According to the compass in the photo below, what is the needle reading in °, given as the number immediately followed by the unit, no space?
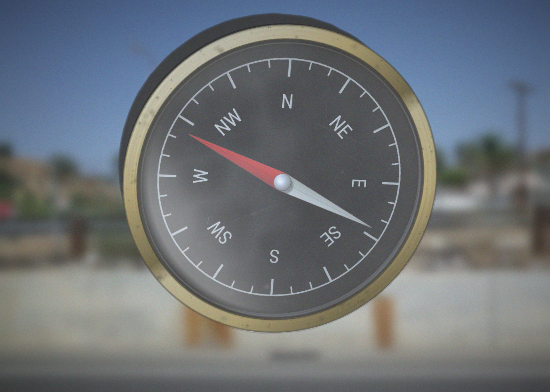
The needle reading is 295°
